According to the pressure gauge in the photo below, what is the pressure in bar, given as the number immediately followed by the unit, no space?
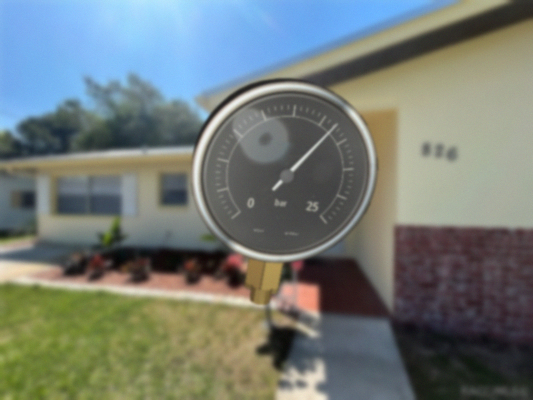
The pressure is 16bar
